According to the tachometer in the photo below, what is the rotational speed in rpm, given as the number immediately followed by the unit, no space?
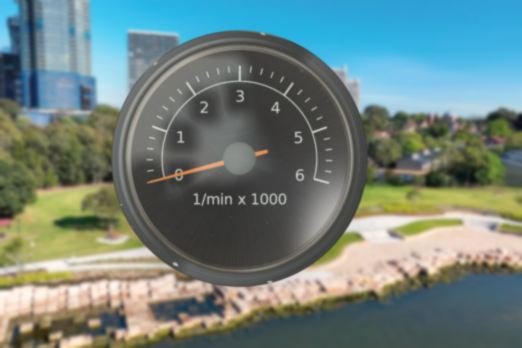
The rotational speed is 0rpm
